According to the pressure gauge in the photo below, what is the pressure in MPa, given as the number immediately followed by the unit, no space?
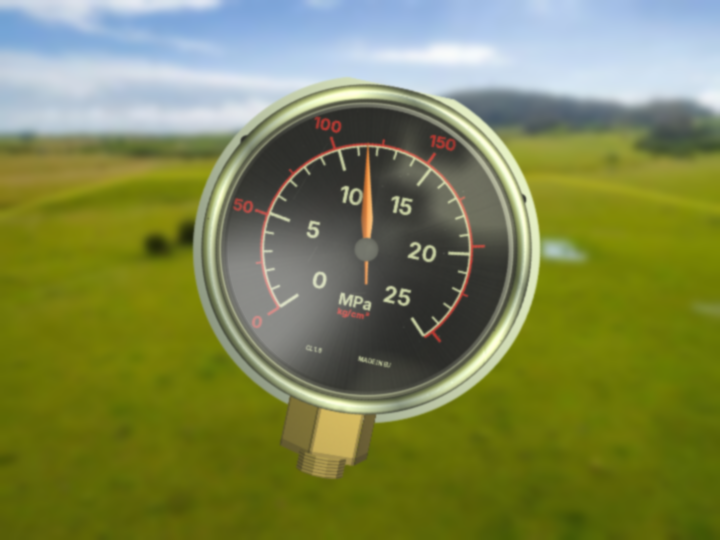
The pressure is 11.5MPa
